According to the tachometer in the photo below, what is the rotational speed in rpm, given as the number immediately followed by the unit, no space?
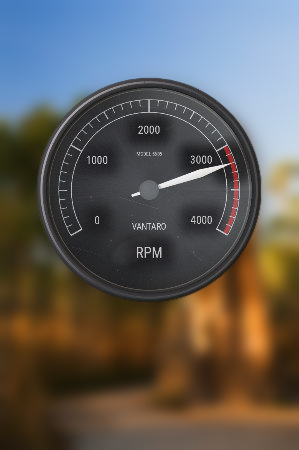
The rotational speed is 3200rpm
